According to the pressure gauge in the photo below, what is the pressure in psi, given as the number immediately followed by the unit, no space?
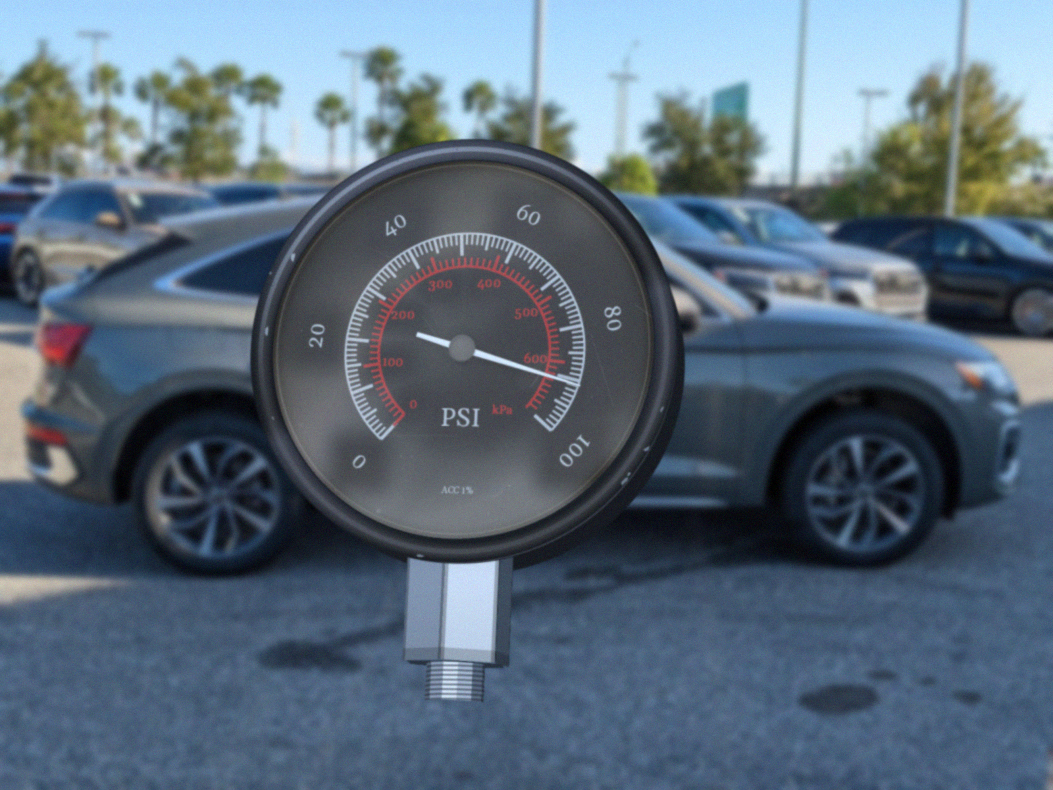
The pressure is 91psi
